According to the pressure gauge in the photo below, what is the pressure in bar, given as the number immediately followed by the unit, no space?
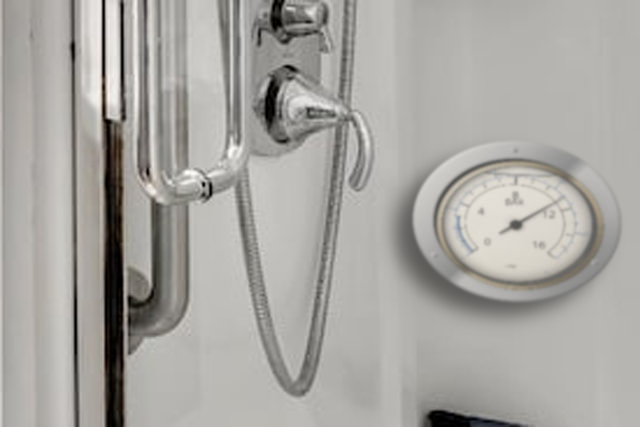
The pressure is 11bar
